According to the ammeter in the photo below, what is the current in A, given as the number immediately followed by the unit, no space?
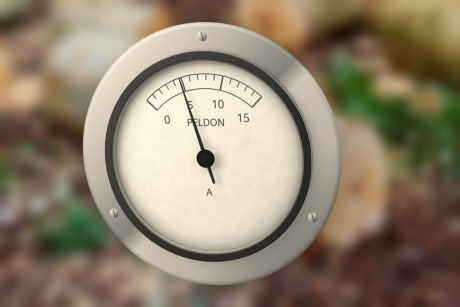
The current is 5A
